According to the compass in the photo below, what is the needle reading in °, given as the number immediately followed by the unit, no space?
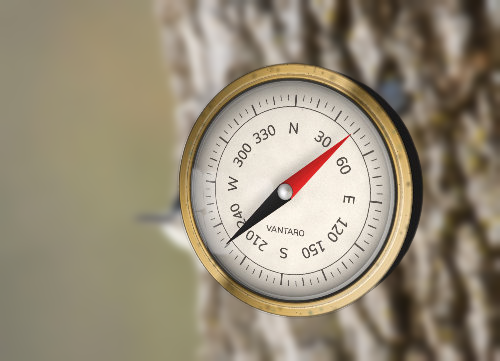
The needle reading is 45°
